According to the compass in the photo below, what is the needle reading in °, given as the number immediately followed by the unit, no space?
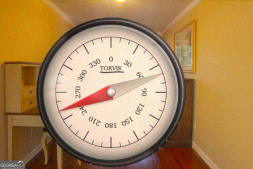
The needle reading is 250°
